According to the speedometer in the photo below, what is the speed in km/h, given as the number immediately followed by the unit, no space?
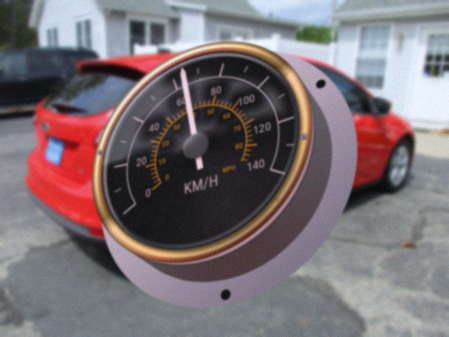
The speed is 65km/h
